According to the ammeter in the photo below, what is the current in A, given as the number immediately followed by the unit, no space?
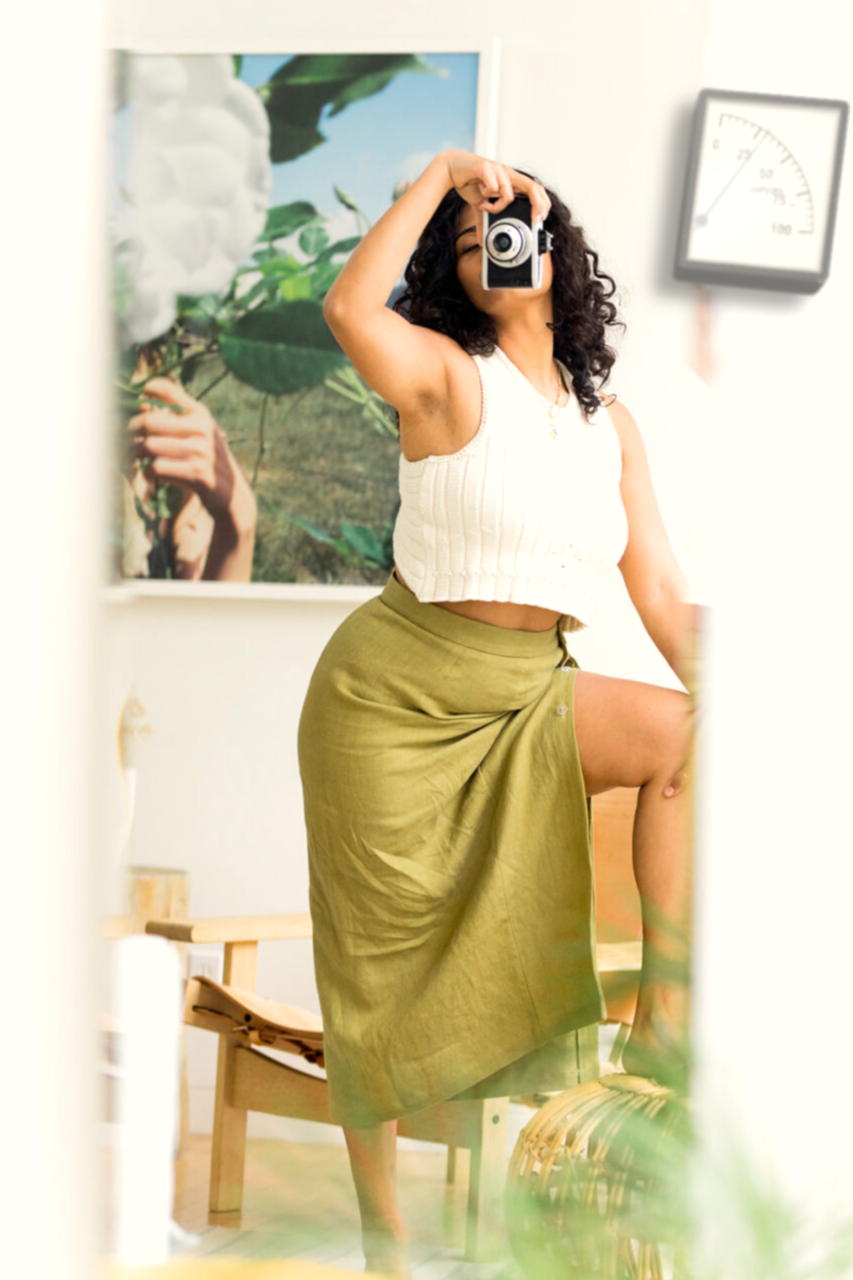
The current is 30A
